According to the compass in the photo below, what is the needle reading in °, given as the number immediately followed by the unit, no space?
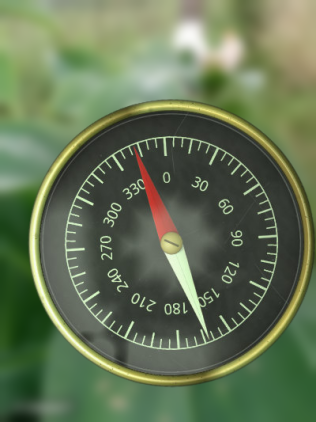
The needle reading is 342.5°
